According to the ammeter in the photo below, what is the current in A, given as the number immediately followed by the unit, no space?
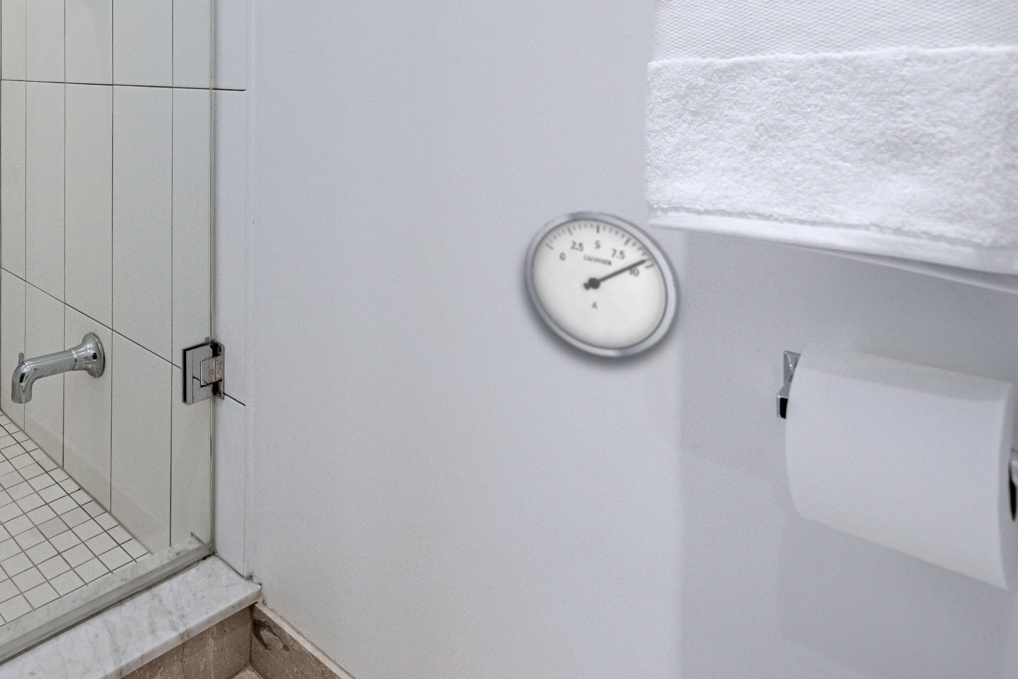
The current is 9.5A
